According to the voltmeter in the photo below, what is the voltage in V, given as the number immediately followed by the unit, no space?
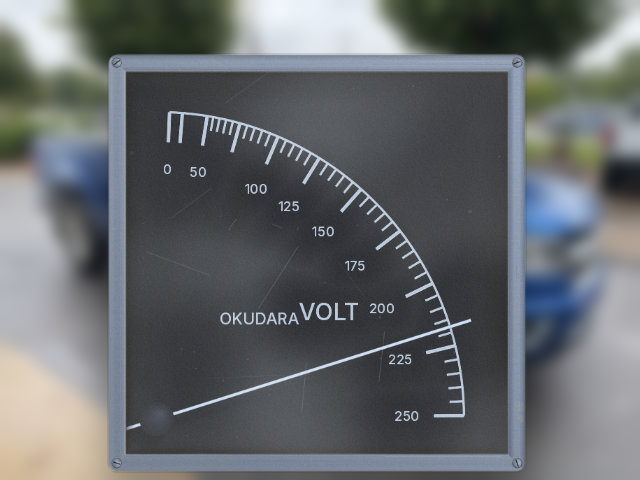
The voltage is 217.5V
